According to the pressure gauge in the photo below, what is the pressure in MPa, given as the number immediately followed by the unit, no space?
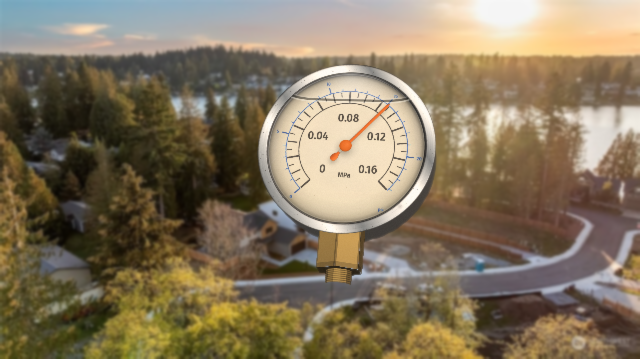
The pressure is 0.105MPa
